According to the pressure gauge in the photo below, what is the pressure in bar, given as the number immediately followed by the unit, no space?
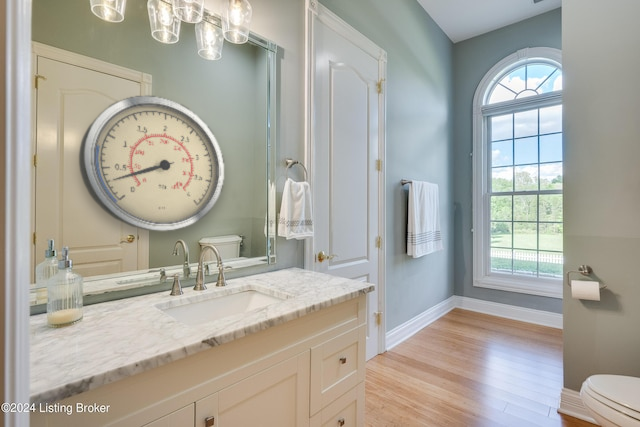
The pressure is 0.3bar
